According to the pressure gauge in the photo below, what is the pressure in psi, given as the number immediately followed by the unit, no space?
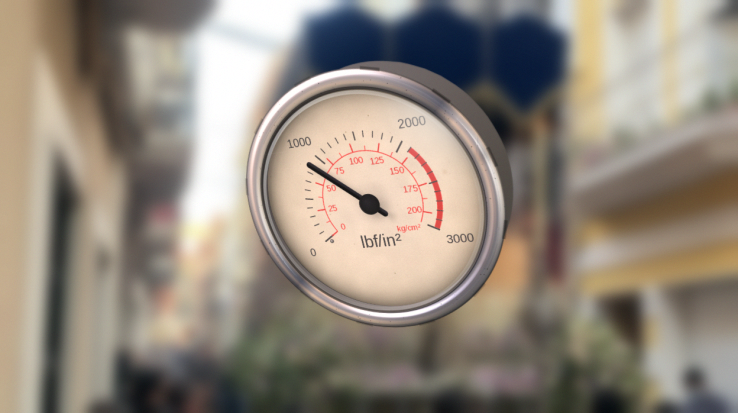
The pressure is 900psi
